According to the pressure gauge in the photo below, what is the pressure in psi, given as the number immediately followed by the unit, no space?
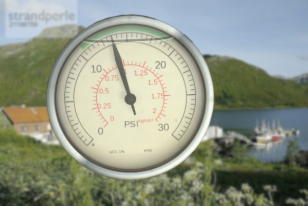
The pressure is 13.5psi
